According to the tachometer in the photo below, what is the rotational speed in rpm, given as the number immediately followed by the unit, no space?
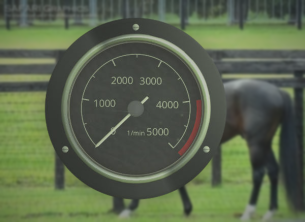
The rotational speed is 0rpm
